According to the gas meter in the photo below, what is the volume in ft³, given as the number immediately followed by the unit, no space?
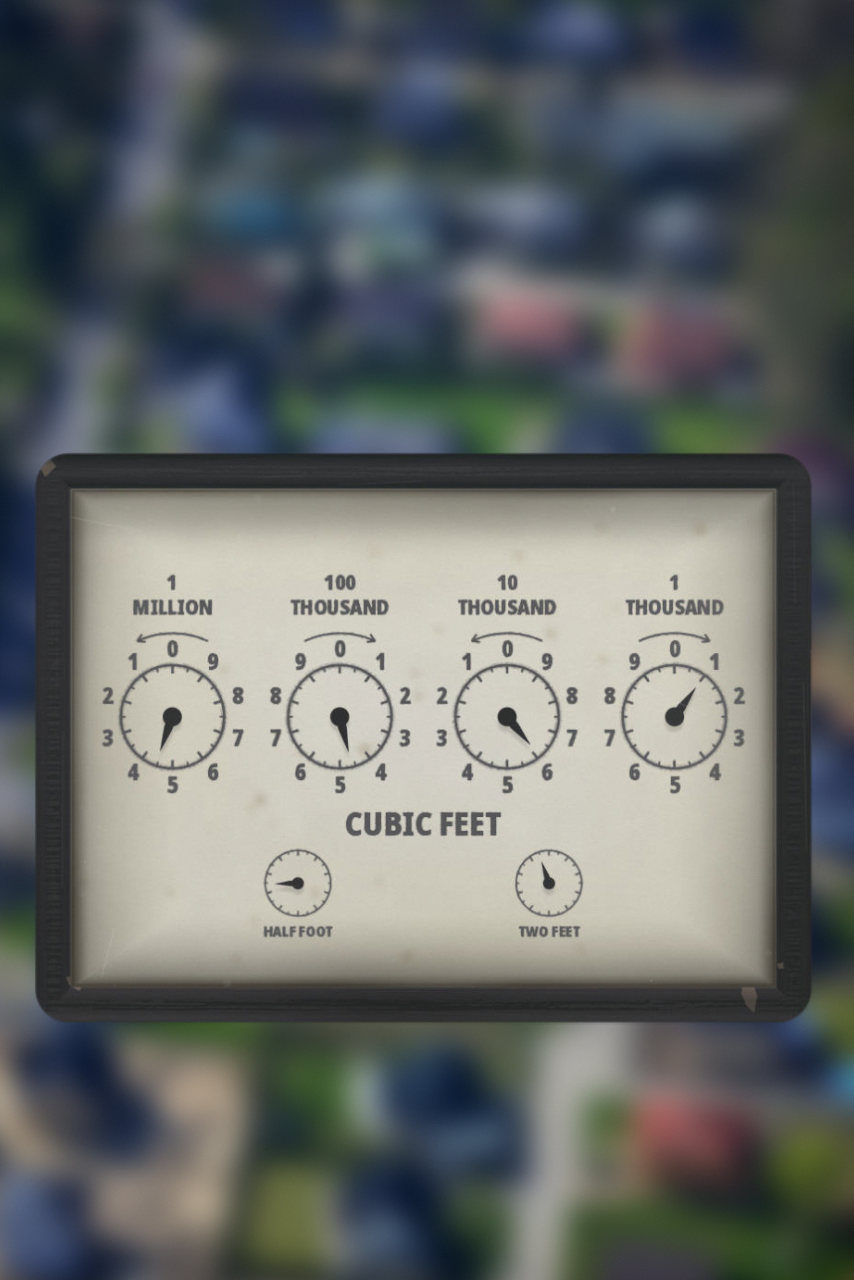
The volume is 446100ft³
